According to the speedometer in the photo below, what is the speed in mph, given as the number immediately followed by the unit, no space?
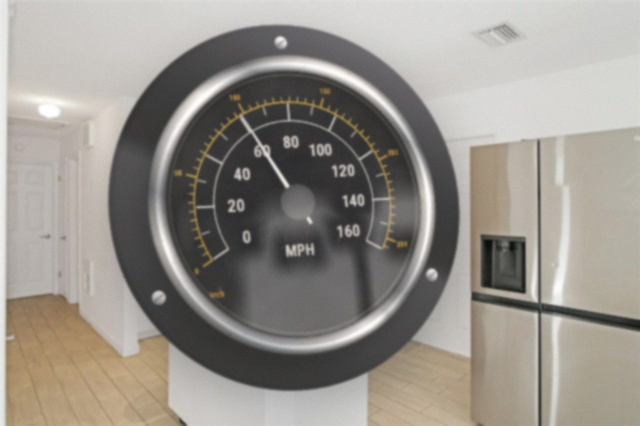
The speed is 60mph
